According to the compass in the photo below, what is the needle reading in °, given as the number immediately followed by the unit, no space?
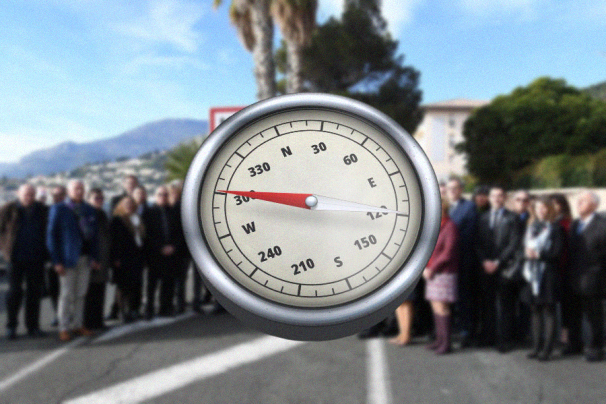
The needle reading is 300°
